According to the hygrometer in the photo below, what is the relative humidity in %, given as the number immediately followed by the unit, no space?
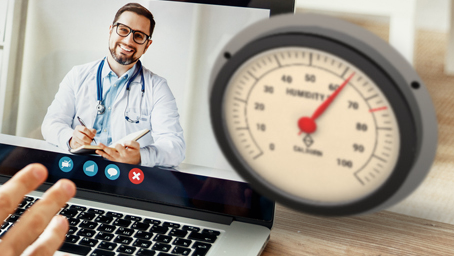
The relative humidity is 62%
